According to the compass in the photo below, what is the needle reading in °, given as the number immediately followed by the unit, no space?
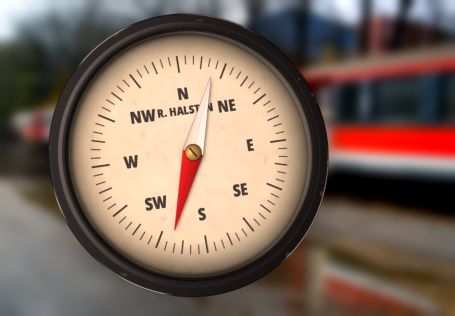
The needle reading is 202.5°
